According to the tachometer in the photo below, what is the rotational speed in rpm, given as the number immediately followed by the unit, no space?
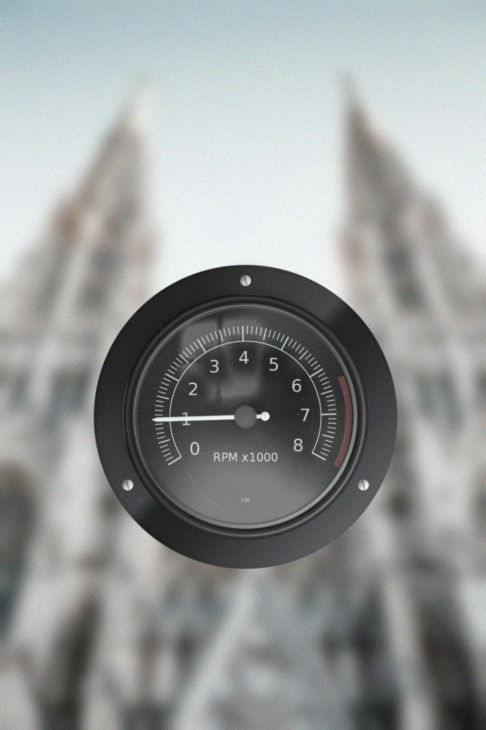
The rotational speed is 1000rpm
